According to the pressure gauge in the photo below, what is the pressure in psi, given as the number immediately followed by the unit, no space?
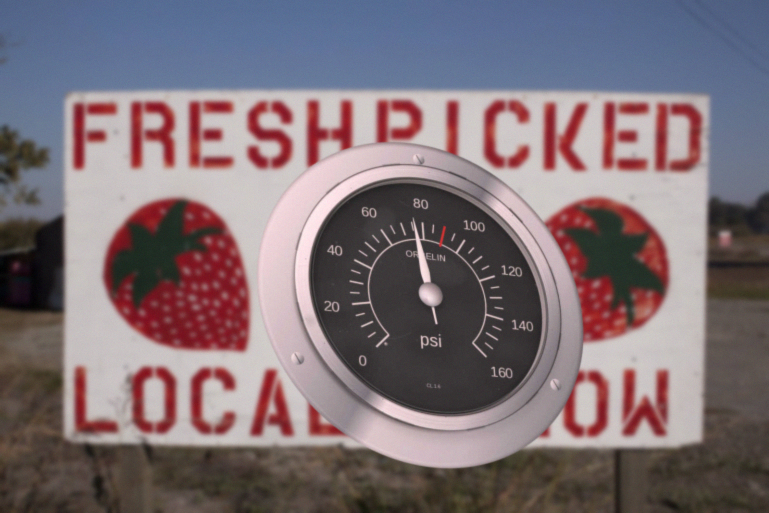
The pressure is 75psi
